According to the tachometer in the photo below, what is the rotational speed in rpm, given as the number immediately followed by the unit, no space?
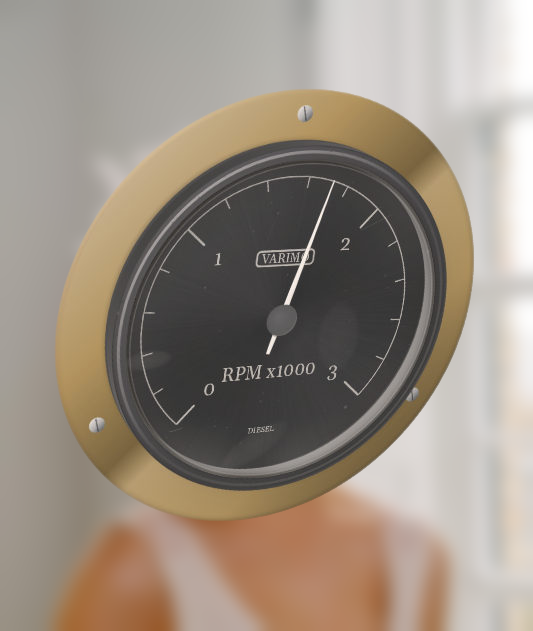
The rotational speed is 1700rpm
